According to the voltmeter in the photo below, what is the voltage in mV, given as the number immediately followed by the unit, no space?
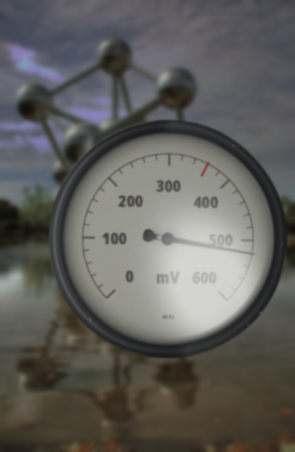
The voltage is 520mV
